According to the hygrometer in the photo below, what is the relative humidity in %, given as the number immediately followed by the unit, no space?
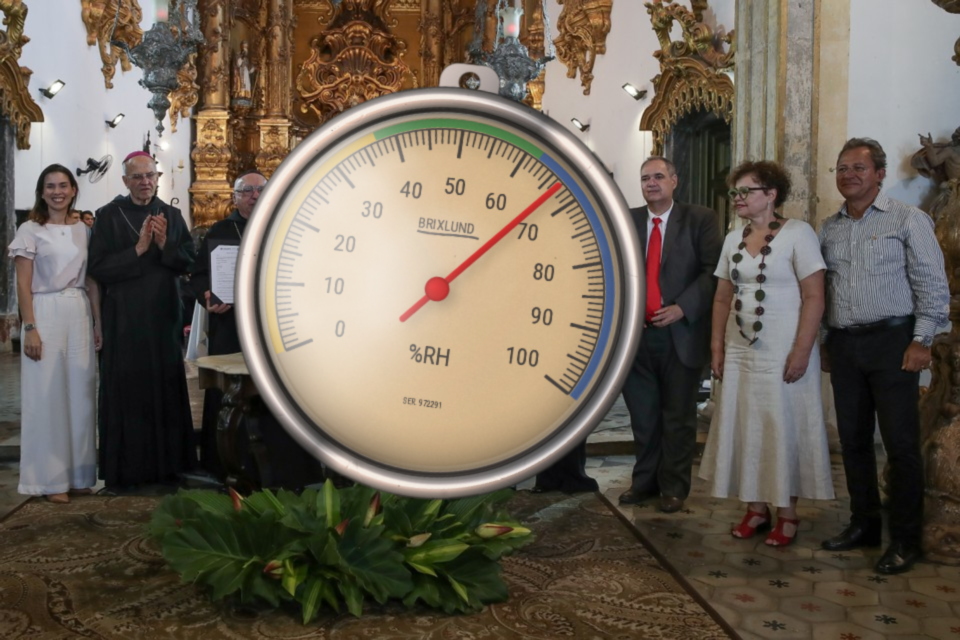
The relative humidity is 67%
